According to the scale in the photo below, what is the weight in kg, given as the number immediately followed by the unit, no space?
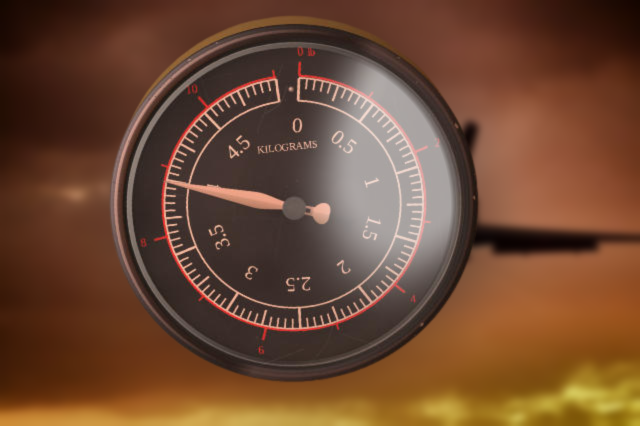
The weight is 4kg
